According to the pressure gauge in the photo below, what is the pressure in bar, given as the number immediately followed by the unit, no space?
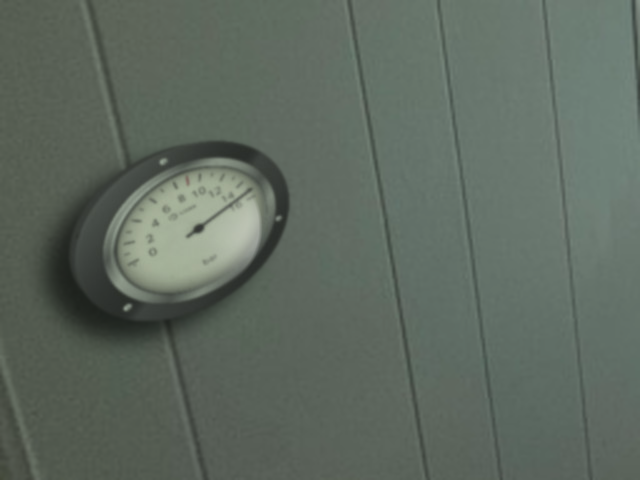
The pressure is 15bar
